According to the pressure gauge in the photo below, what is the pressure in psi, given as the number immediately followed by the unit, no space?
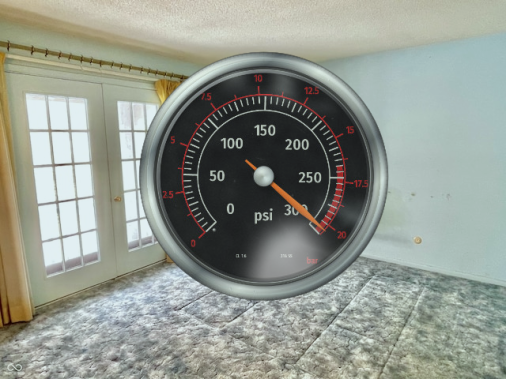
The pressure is 295psi
